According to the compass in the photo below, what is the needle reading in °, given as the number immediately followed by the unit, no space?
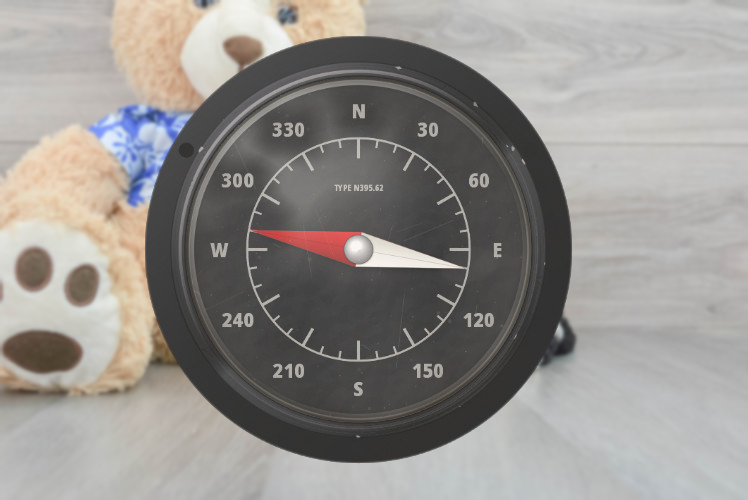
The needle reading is 280°
